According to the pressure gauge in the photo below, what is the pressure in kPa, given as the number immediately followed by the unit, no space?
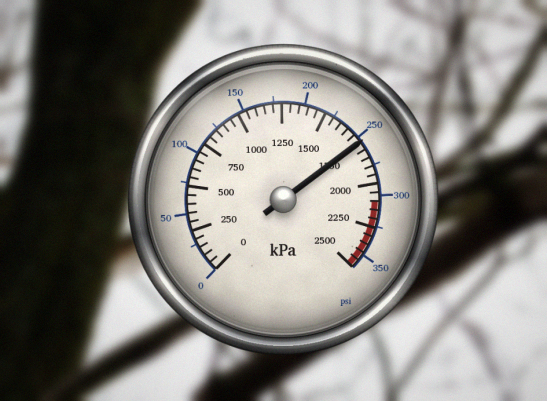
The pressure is 1750kPa
